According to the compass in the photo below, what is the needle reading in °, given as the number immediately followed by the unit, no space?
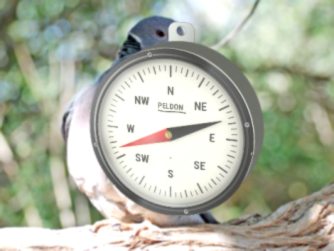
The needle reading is 250°
